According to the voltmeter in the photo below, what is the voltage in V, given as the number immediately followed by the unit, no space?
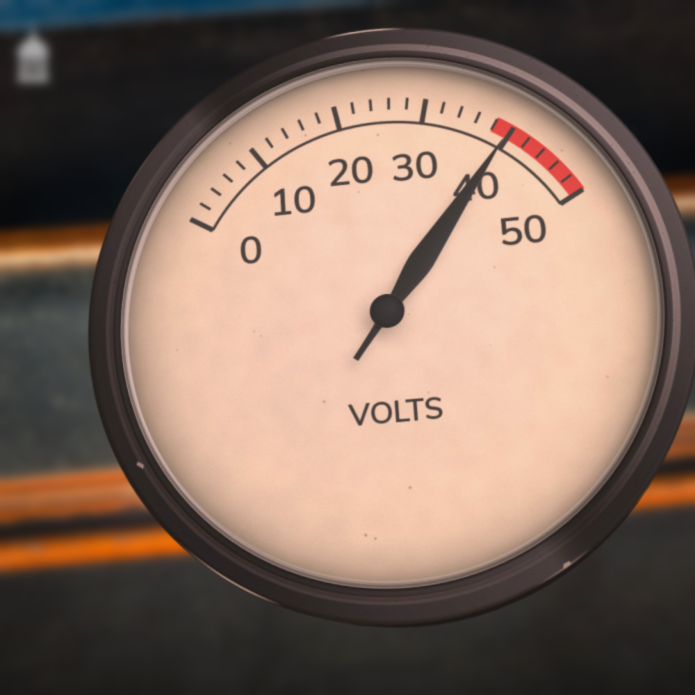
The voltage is 40V
